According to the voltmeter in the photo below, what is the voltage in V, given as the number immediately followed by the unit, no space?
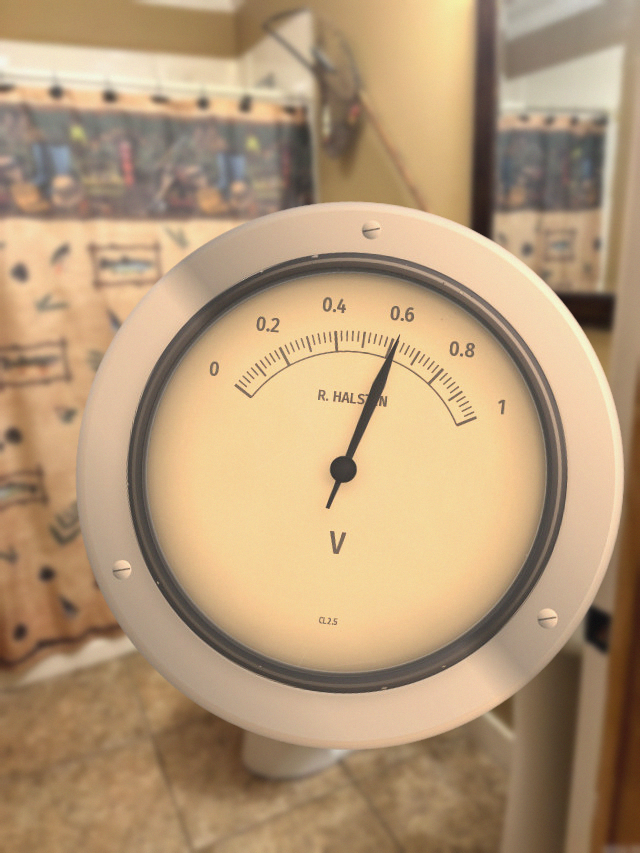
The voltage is 0.62V
